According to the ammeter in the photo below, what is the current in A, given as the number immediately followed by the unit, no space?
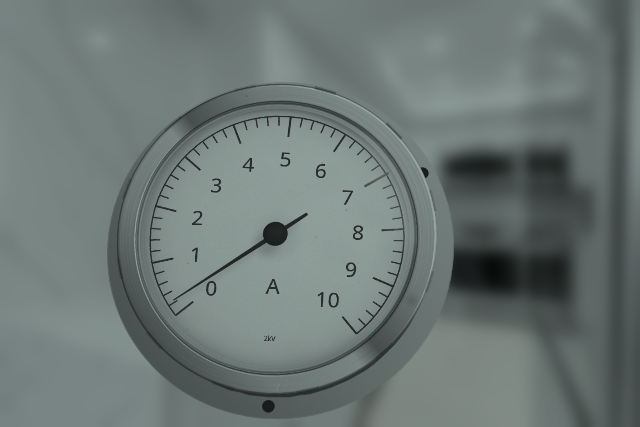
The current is 0.2A
